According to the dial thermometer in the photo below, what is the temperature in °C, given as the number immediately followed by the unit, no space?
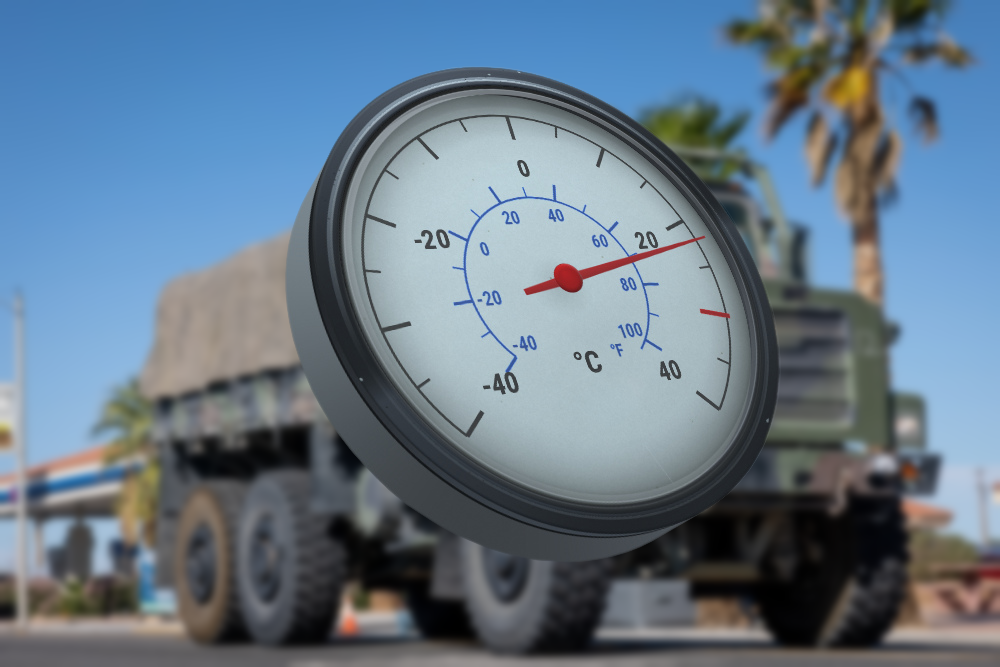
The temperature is 22.5°C
